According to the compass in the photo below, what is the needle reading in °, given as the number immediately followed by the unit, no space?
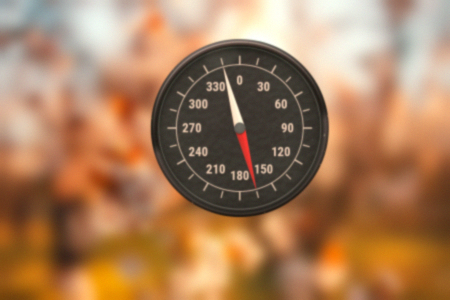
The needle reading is 165°
